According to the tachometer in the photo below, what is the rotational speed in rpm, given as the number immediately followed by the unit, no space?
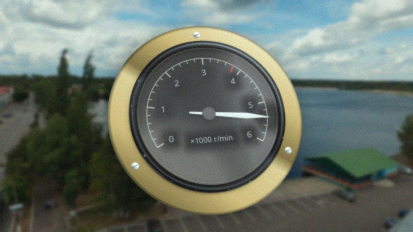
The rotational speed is 5400rpm
